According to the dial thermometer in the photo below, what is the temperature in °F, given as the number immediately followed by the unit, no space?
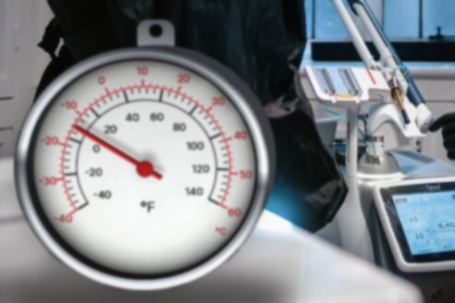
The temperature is 8°F
